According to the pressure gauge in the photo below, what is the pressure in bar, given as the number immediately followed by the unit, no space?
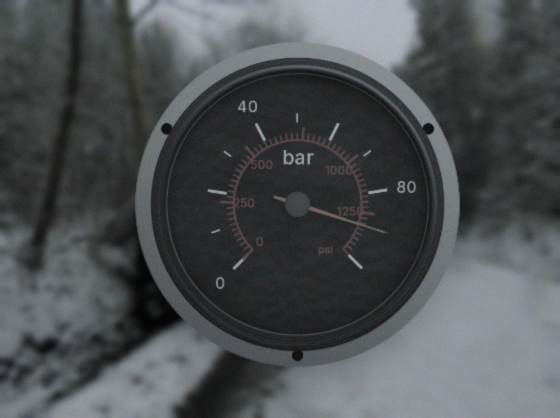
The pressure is 90bar
